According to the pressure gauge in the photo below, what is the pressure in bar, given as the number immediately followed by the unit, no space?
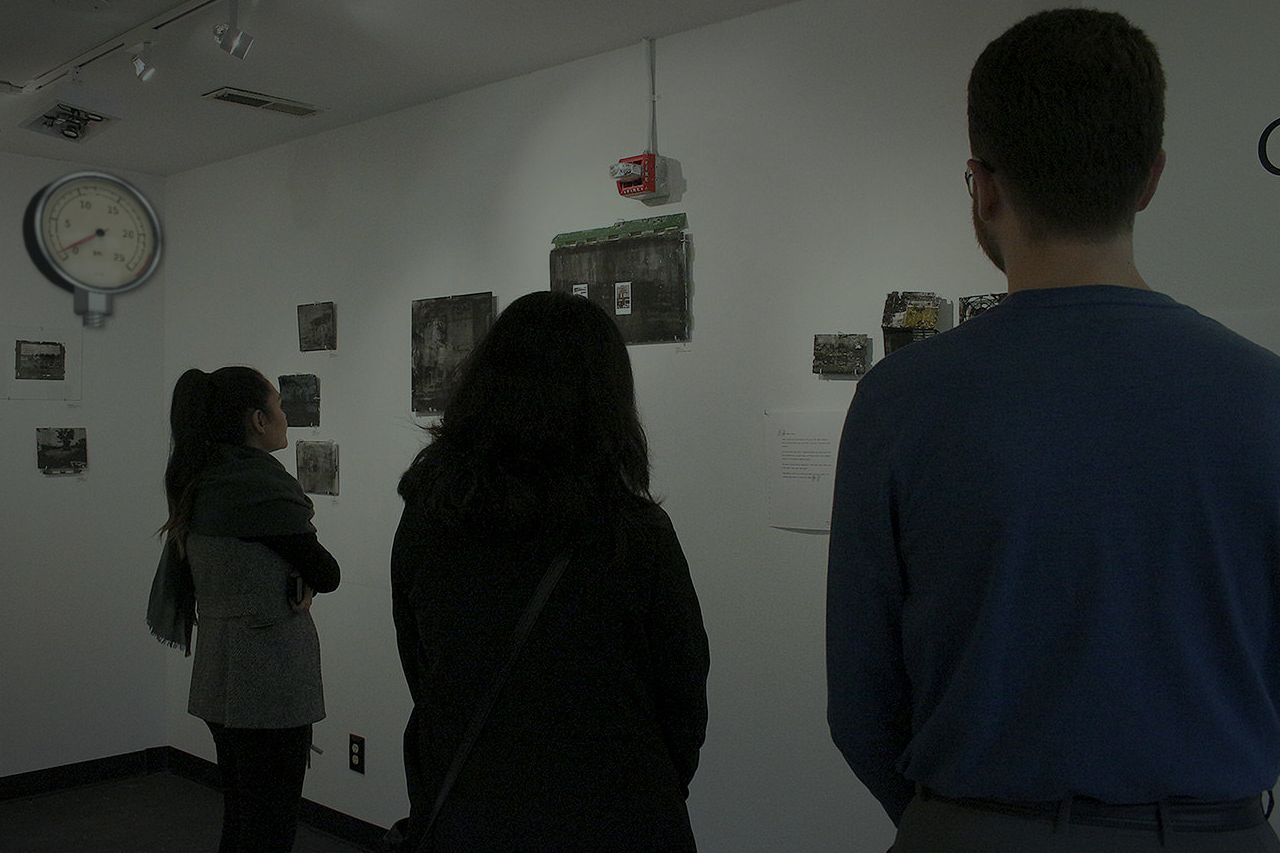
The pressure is 1bar
